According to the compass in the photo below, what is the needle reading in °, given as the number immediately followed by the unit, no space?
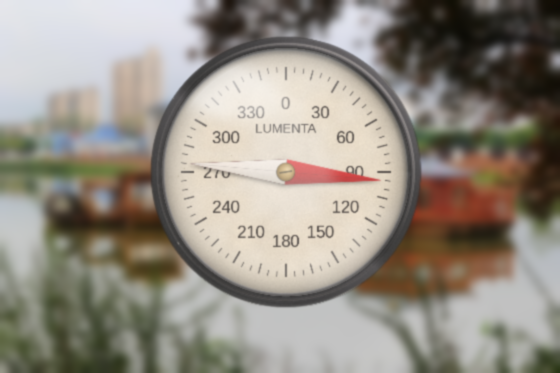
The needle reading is 95°
